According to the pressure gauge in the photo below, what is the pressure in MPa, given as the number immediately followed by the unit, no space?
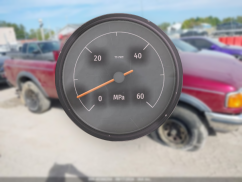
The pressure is 5MPa
